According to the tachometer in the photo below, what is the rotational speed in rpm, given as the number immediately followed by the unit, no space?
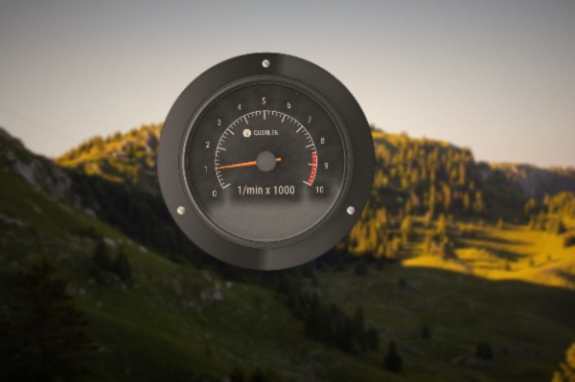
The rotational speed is 1000rpm
